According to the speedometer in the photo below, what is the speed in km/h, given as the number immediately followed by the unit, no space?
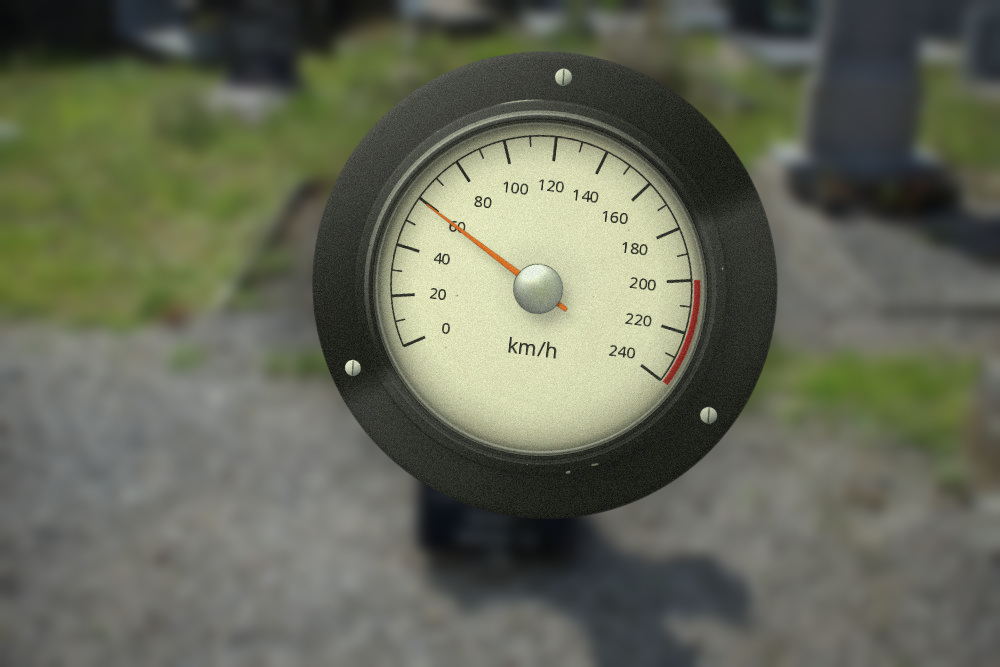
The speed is 60km/h
